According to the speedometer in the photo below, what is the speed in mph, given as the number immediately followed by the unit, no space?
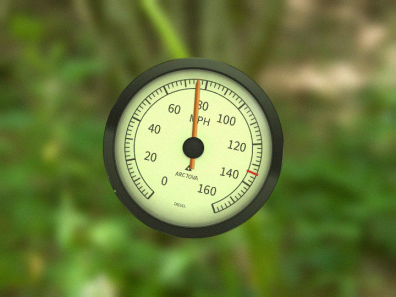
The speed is 76mph
